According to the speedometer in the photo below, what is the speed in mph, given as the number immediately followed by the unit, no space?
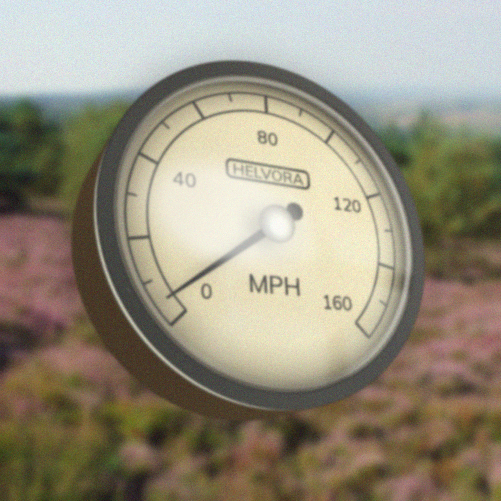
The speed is 5mph
